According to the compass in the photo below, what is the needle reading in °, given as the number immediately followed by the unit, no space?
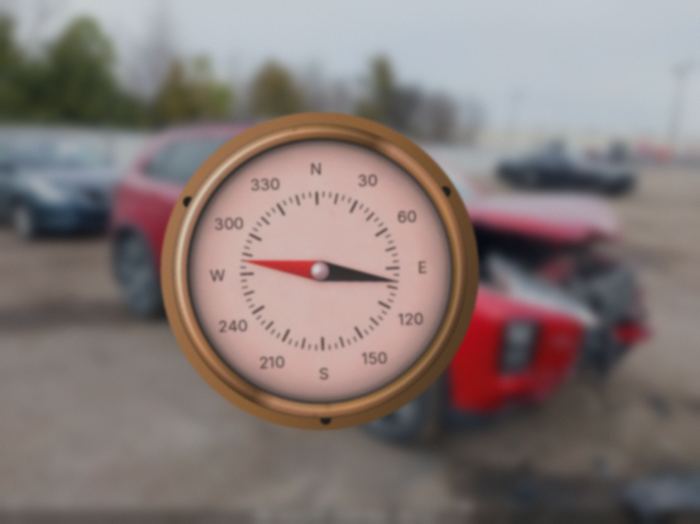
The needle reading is 280°
